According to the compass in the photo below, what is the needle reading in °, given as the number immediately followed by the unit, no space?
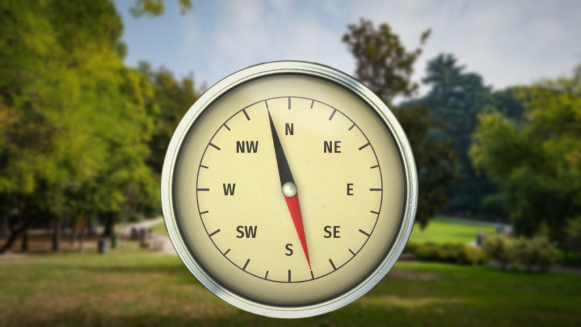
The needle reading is 165°
